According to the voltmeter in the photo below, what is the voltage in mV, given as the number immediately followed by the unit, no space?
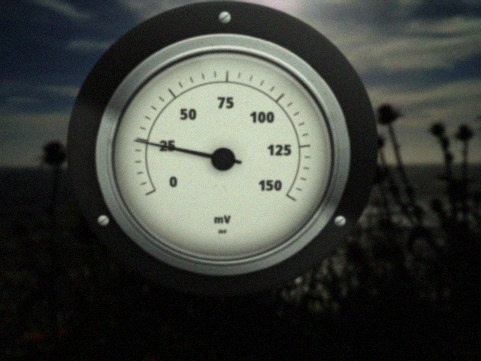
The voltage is 25mV
